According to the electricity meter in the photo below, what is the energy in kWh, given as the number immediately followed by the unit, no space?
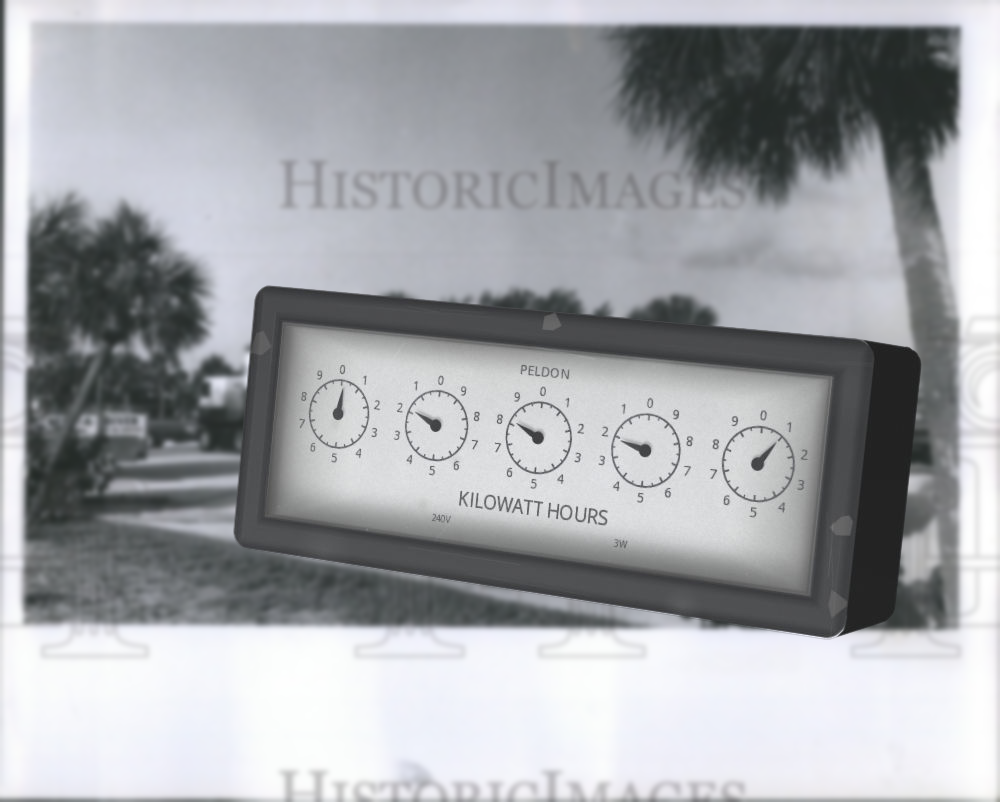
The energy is 1821kWh
